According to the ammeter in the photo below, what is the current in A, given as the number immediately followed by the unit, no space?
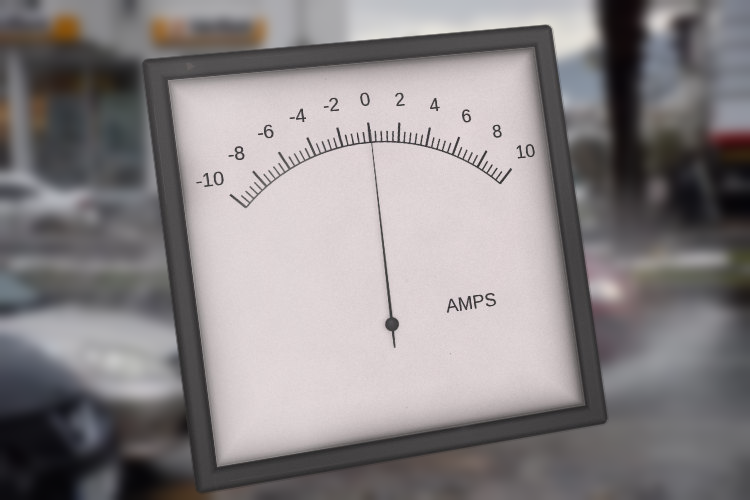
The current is 0A
